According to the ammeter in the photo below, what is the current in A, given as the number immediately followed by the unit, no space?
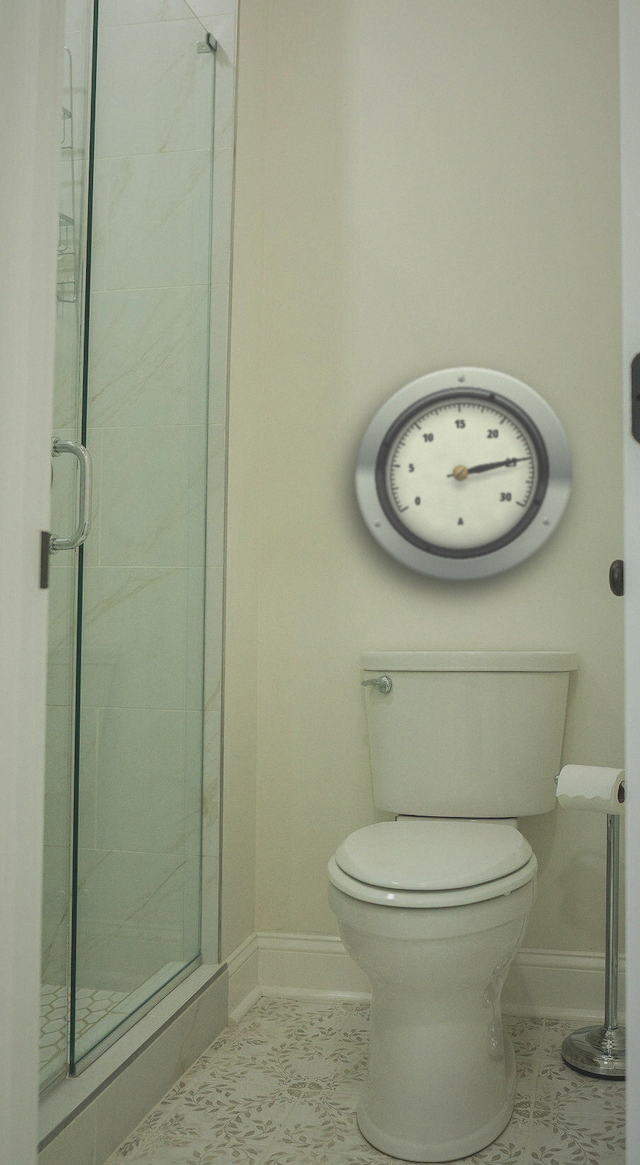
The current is 25A
